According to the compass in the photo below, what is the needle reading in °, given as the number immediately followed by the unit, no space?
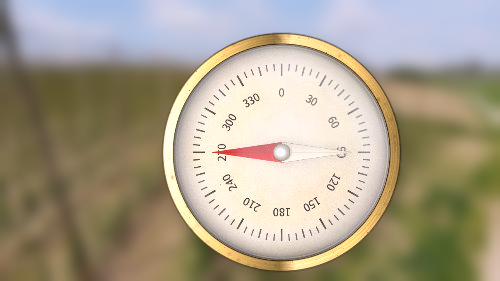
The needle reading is 270°
